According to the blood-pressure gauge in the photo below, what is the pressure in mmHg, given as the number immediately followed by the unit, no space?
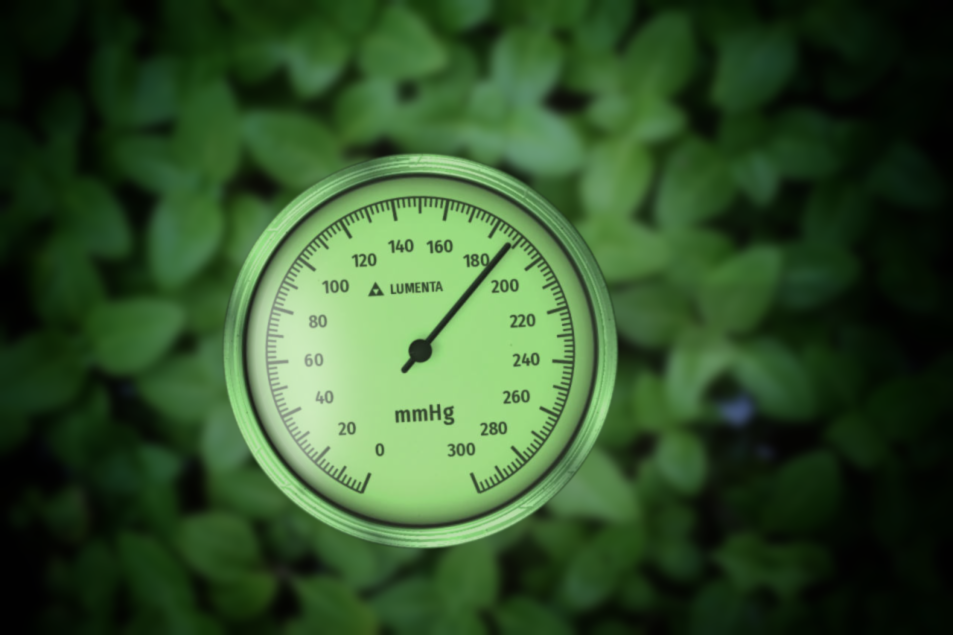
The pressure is 188mmHg
